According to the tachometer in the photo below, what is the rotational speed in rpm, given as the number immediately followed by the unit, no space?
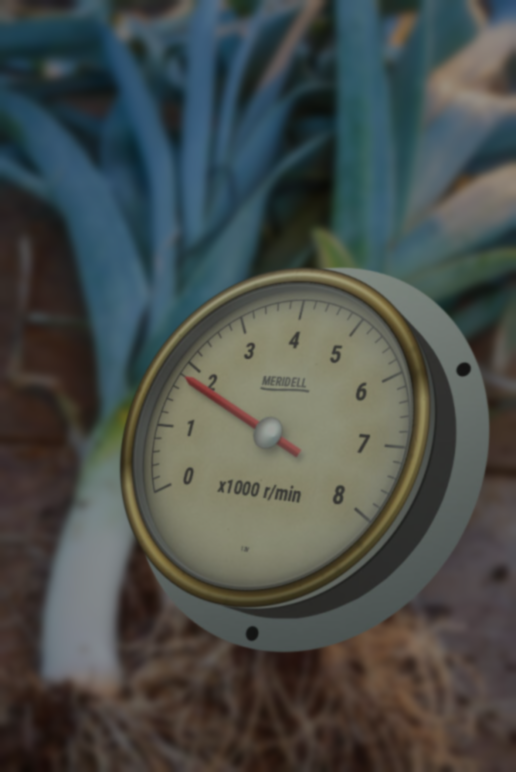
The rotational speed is 1800rpm
